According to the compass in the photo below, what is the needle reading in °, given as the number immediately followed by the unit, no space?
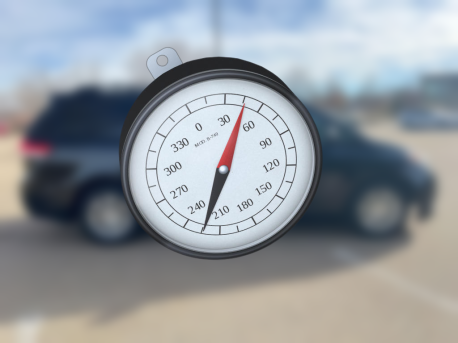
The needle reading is 45°
